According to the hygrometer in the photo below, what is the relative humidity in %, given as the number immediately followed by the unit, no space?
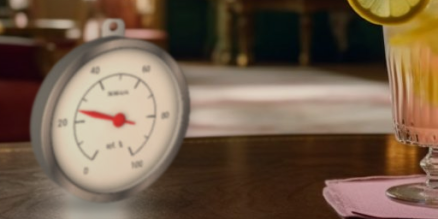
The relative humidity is 25%
